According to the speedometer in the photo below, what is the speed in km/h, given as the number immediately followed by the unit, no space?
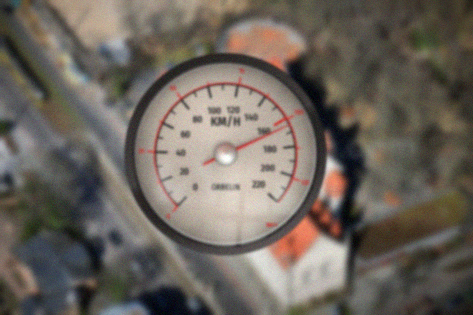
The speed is 165km/h
